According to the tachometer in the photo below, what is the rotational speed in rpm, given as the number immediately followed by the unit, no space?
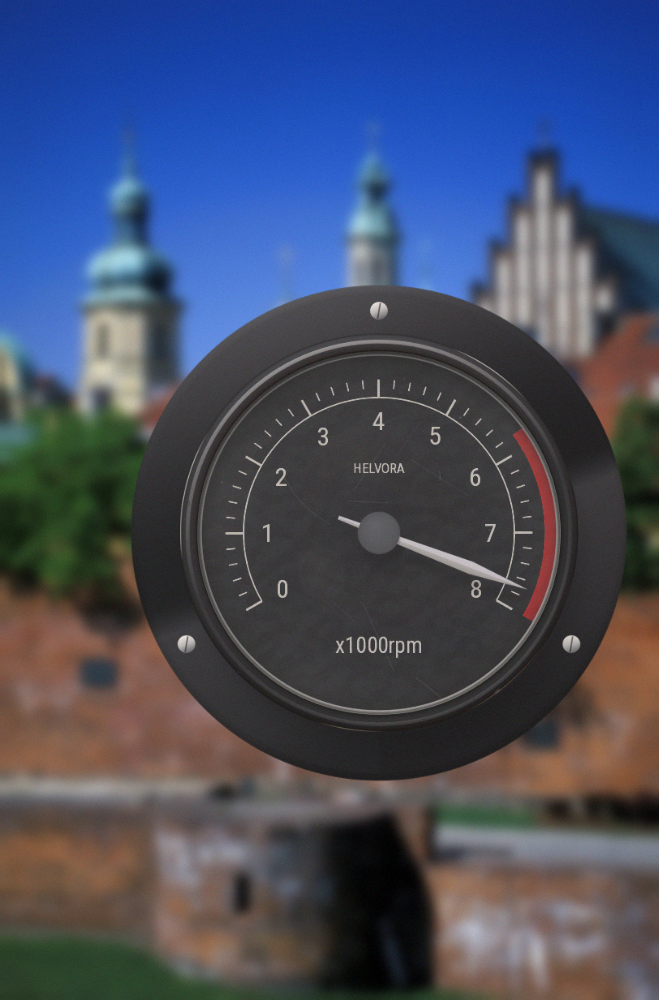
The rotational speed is 7700rpm
